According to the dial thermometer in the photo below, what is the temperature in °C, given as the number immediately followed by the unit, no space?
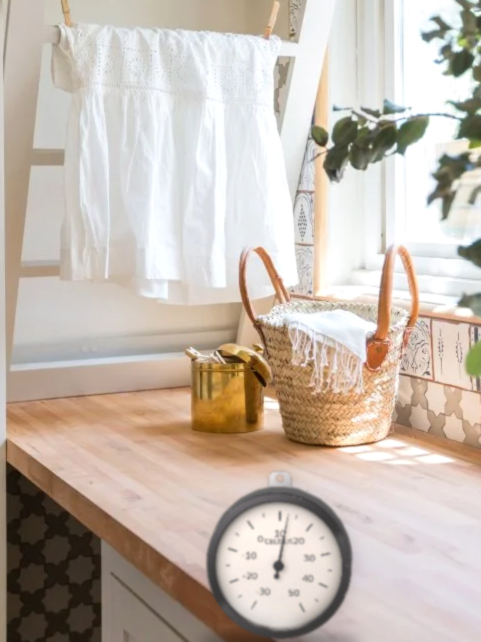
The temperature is 12.5°C
